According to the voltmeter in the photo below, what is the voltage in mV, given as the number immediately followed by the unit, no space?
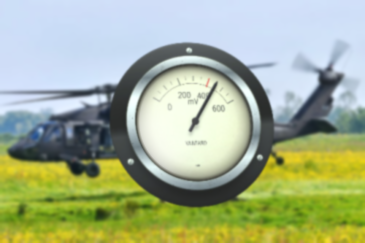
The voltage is 450mV
